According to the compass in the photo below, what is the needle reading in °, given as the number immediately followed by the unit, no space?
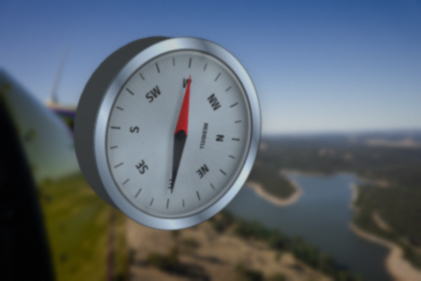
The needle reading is 270°
